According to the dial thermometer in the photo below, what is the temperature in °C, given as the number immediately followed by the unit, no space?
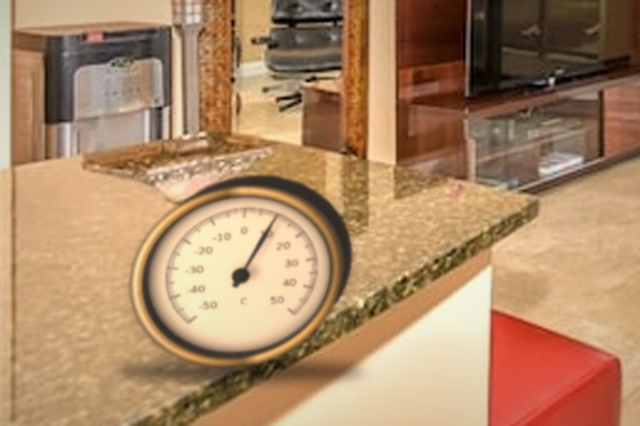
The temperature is 10°C
